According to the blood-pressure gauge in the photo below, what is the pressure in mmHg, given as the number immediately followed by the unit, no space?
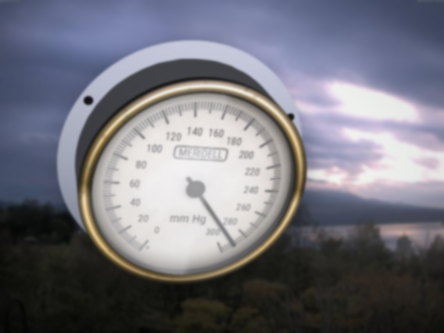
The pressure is 290mmHg
